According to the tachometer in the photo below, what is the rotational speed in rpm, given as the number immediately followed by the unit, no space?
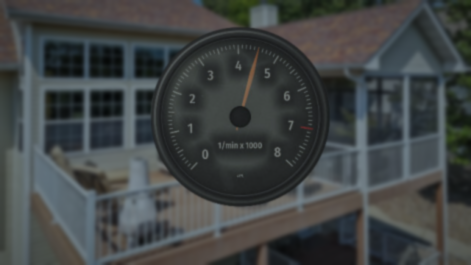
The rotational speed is 4500rpm
